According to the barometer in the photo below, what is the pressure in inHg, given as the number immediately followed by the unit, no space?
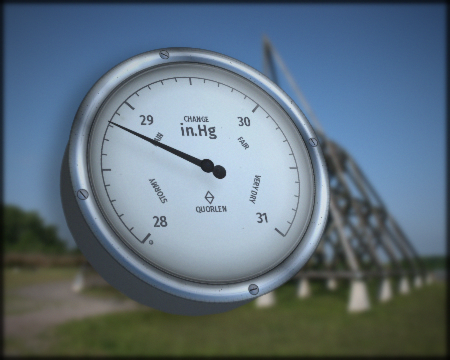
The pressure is 28.8inHg
